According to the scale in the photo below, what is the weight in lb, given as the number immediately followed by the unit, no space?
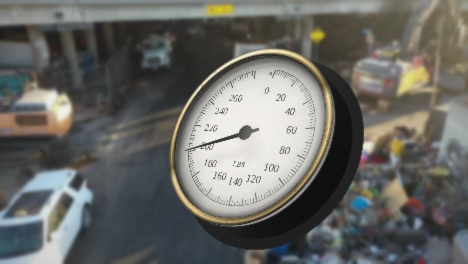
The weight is 200lb
